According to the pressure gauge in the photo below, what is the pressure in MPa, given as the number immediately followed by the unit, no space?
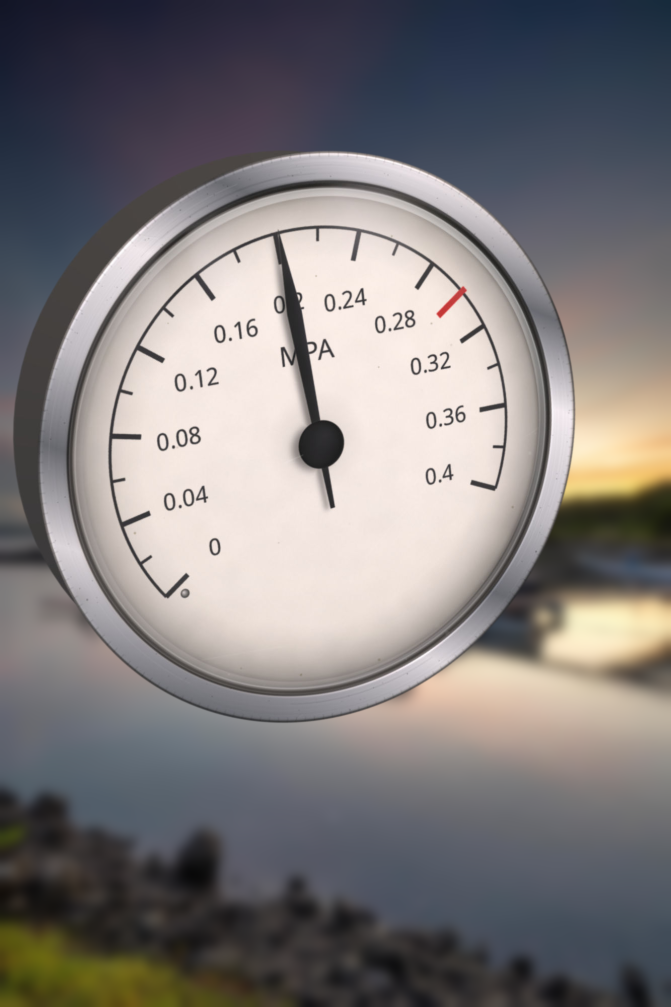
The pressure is 0.2MPa
